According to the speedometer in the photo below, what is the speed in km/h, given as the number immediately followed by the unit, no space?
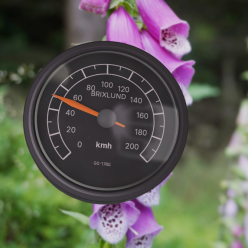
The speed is 50km/h
